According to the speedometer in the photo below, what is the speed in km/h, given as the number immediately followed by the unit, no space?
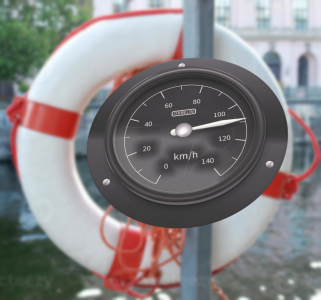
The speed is 110km/h
